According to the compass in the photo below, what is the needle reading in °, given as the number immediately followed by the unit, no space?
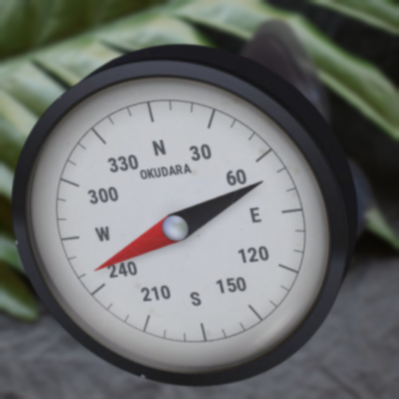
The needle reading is 250°
